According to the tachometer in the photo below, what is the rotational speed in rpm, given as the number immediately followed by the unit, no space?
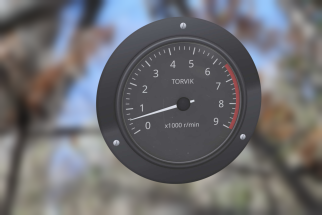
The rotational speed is 600rpm
